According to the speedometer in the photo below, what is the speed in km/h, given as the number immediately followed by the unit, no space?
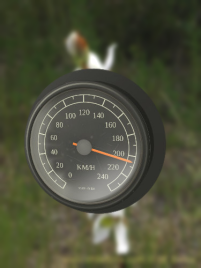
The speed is 205km/h
